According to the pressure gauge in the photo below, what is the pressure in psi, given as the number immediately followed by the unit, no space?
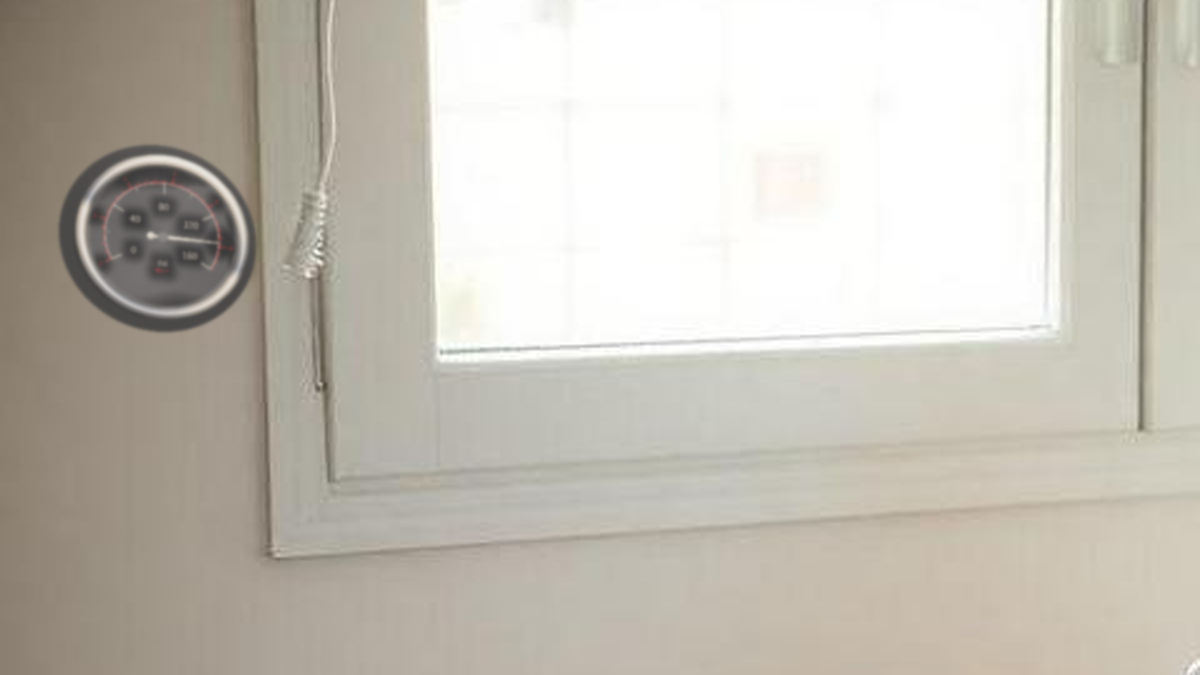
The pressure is 140psi
